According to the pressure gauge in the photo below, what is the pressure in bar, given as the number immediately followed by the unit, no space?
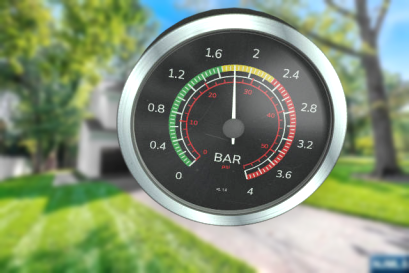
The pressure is 1.8bar
